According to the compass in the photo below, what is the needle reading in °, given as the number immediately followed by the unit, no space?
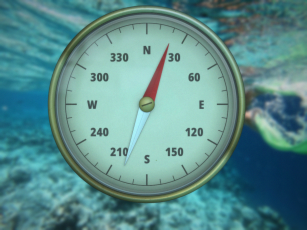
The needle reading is 20°
